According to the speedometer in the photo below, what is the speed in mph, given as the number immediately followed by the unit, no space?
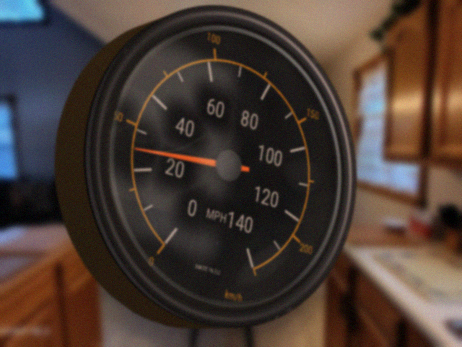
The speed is 25mph
